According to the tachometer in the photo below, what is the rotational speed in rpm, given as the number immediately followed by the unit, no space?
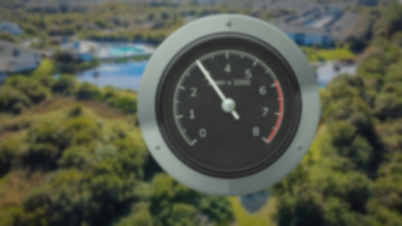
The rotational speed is 3000rpm
